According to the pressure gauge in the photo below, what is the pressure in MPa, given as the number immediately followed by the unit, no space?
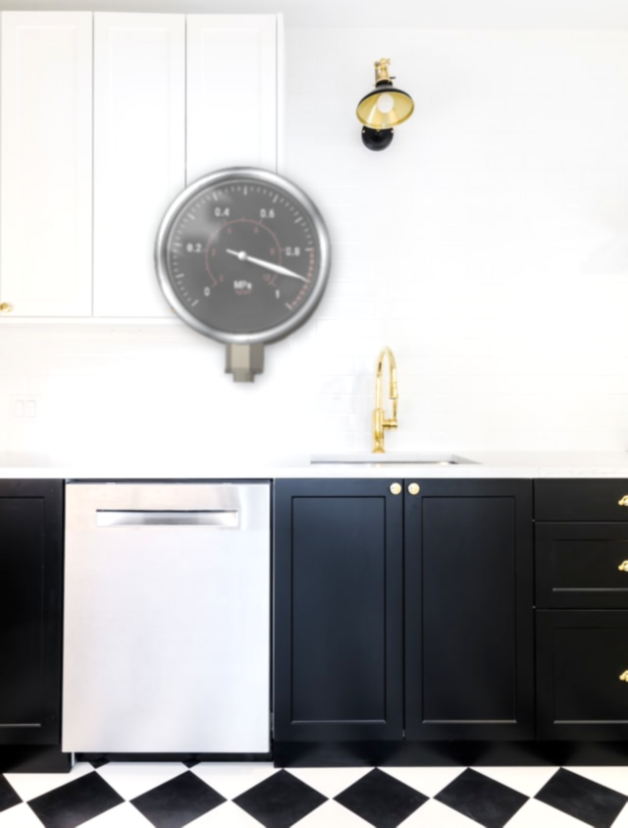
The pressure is 0.9MPa
